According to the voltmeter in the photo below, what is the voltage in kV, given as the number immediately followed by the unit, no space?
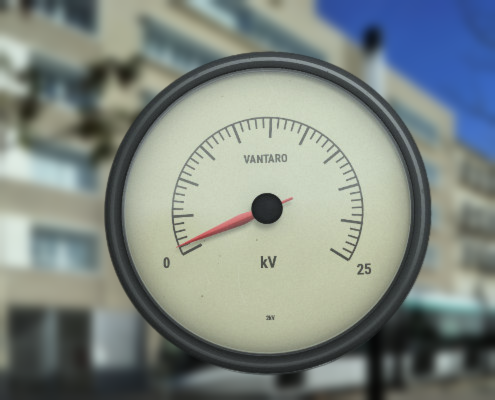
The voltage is 0.5kV
